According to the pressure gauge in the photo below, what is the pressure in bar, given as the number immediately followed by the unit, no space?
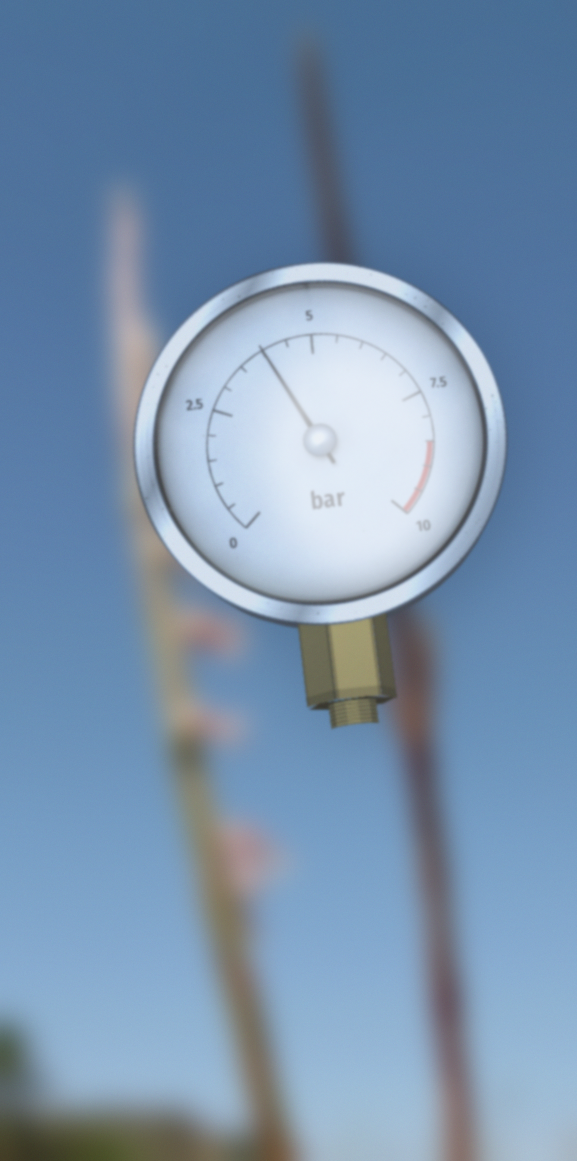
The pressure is 4bar
